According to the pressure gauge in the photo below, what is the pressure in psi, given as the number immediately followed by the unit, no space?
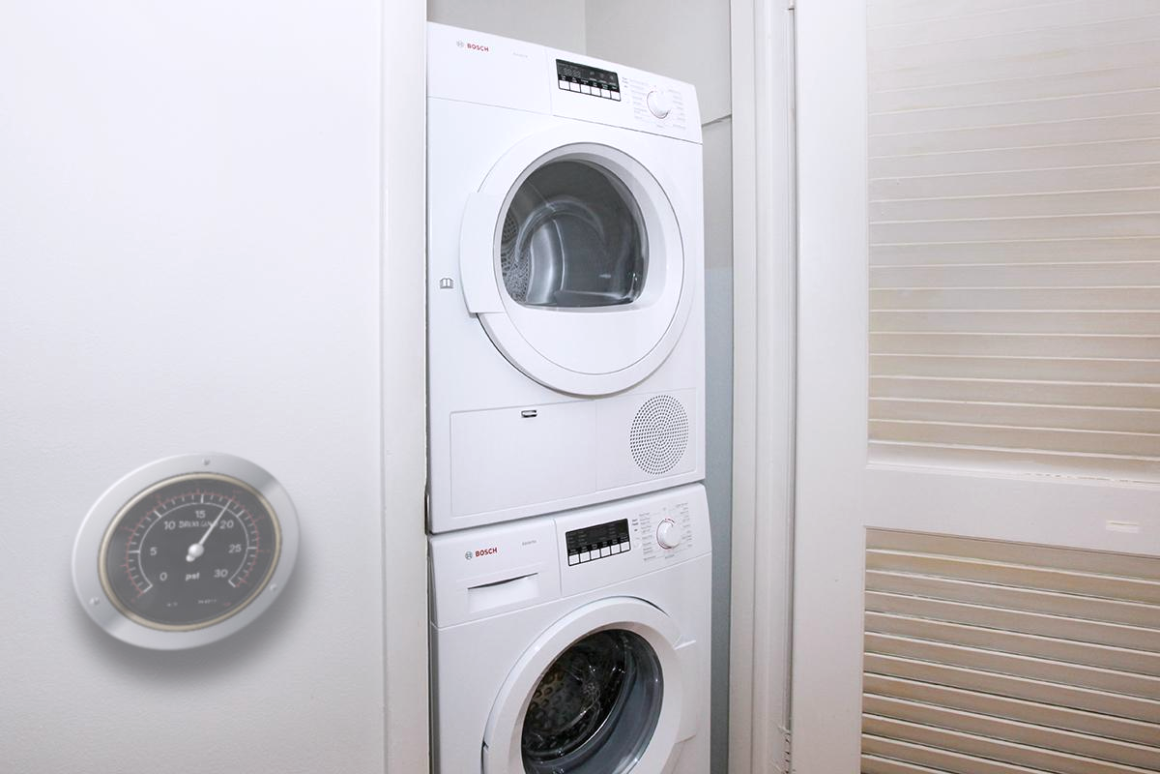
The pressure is 18psi
